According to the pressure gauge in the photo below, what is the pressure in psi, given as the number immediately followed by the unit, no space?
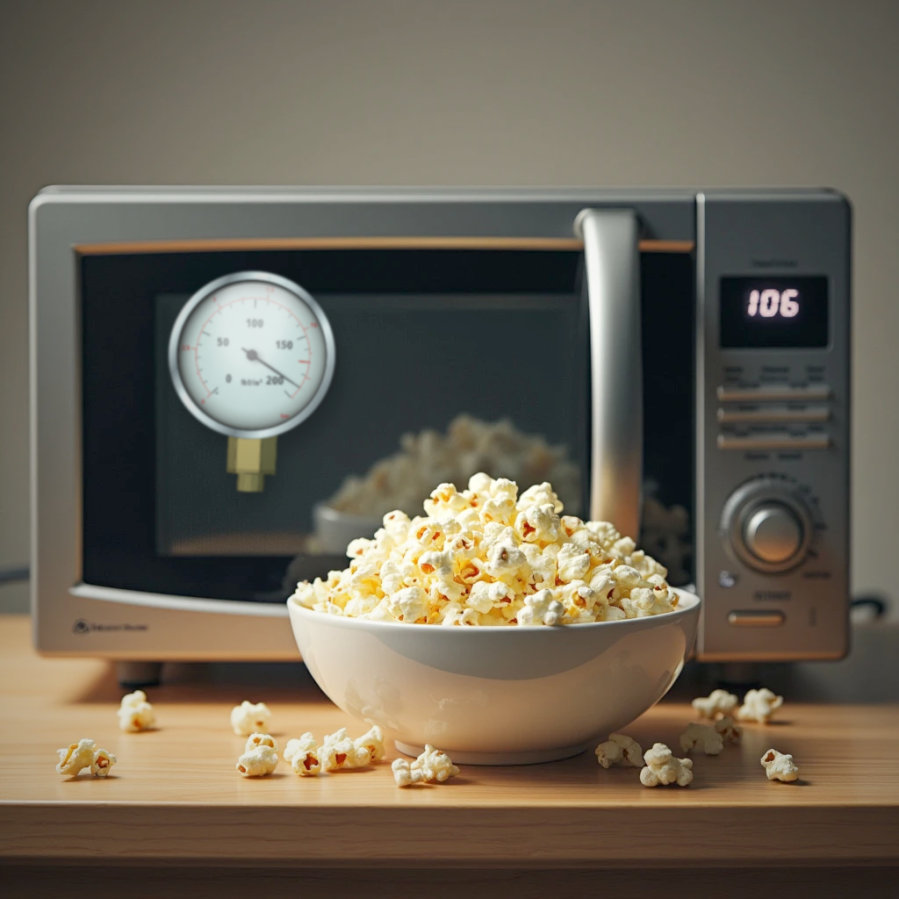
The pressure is 190psi
